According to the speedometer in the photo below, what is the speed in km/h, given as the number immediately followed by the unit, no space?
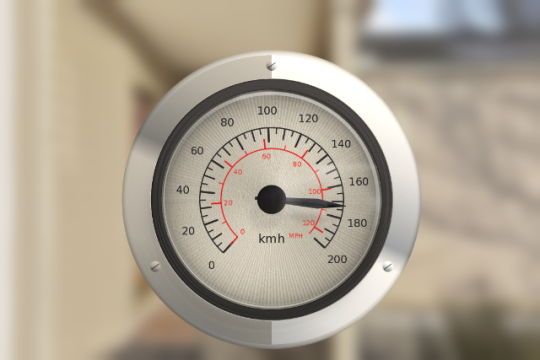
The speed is 172.5km/h
